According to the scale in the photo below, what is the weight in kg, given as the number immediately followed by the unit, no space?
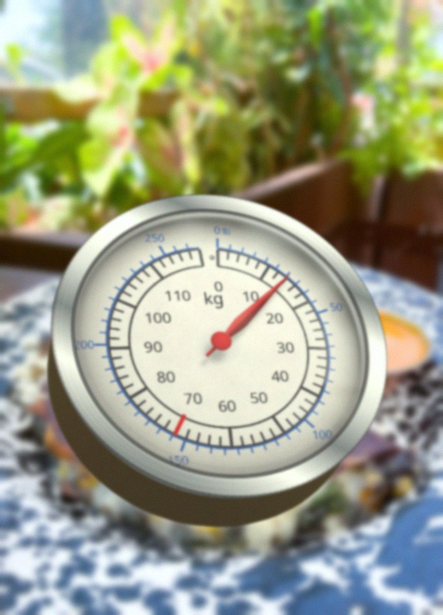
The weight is 14kg
